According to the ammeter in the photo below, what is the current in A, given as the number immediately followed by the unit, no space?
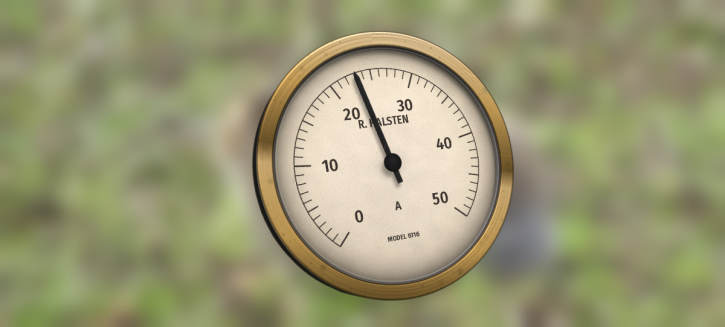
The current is 23A
